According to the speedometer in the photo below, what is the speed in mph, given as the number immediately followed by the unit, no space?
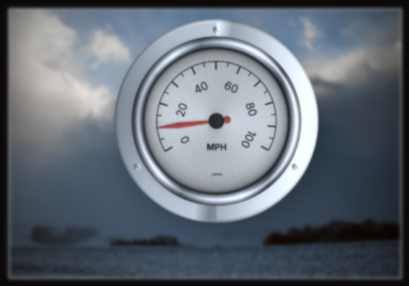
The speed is 10mph
